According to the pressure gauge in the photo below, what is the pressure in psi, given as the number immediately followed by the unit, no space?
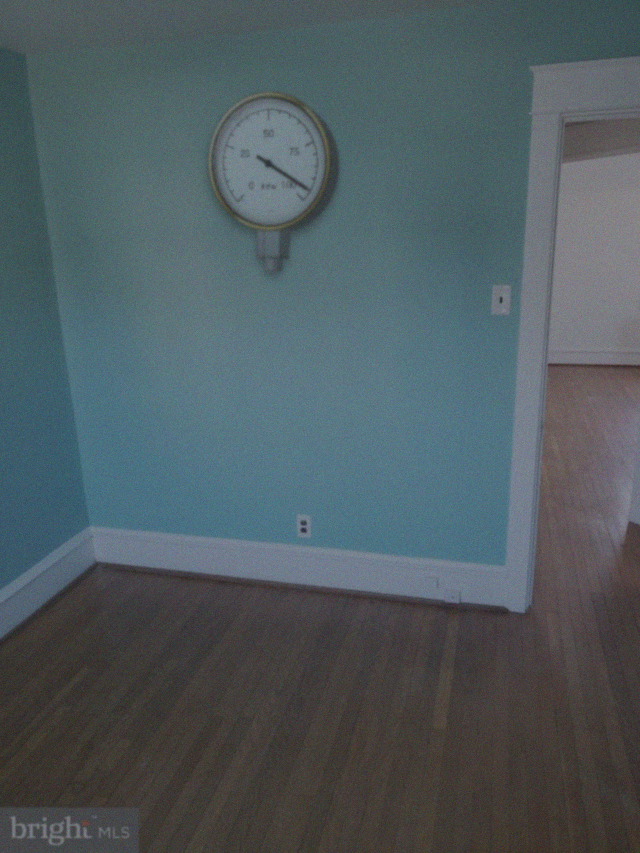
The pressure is 95psi
